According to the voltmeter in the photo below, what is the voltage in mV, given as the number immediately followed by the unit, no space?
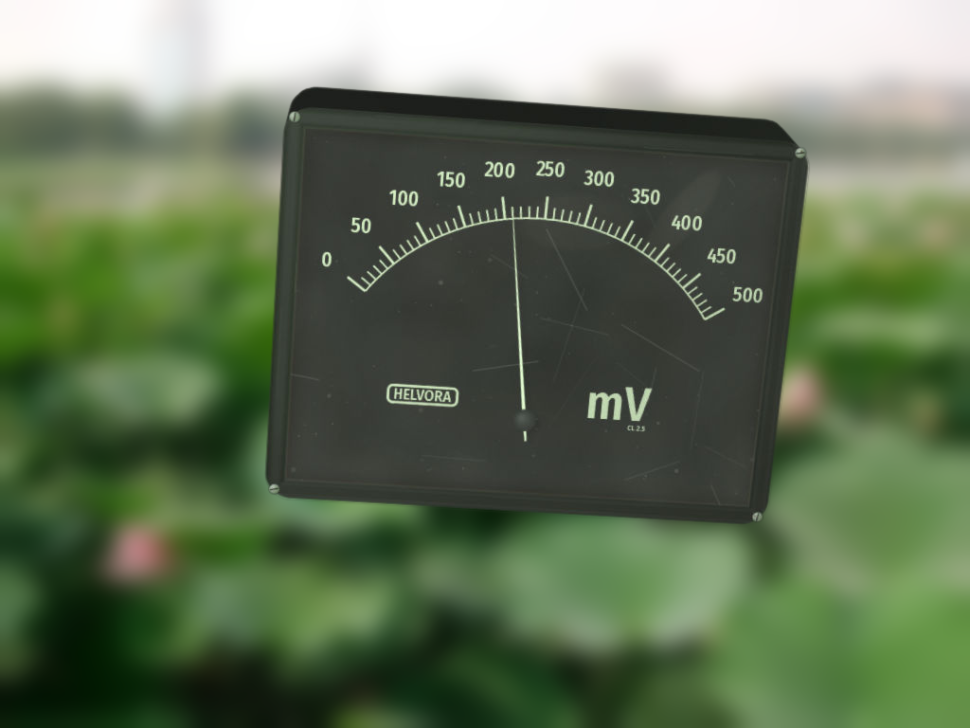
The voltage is 210mV
